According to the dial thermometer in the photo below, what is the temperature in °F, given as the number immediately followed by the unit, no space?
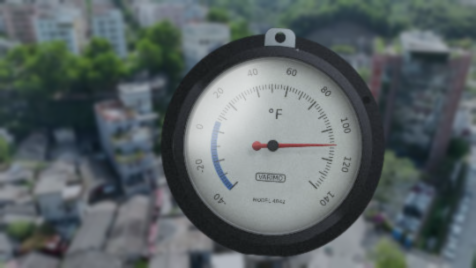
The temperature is 110°F
